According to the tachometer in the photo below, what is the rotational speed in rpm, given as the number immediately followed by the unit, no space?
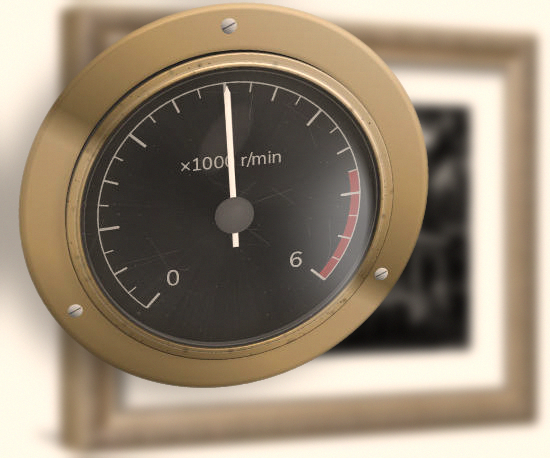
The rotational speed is 3000rpm
